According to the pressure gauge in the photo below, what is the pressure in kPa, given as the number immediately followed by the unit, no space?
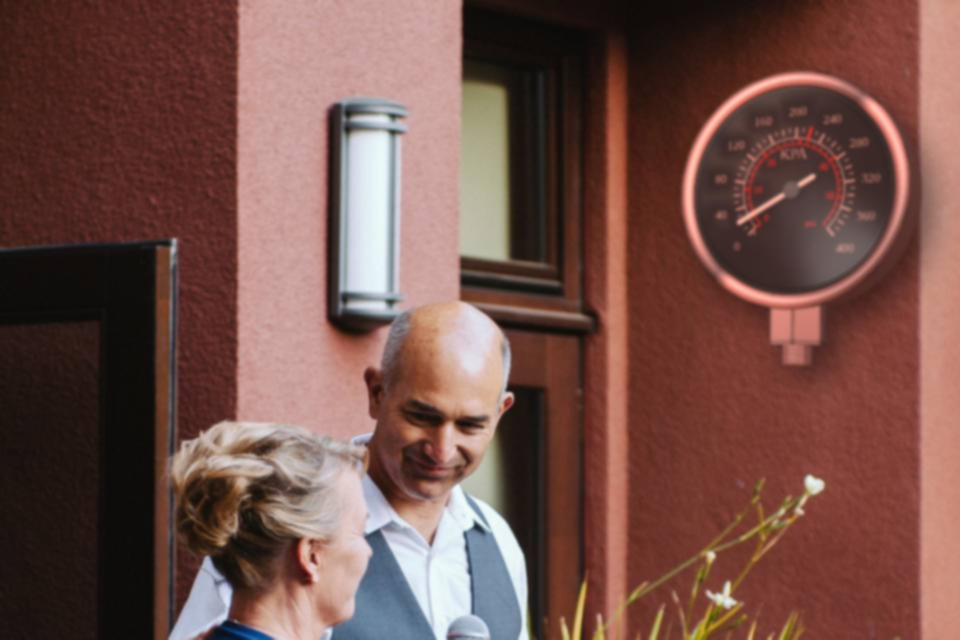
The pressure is 20kPa
